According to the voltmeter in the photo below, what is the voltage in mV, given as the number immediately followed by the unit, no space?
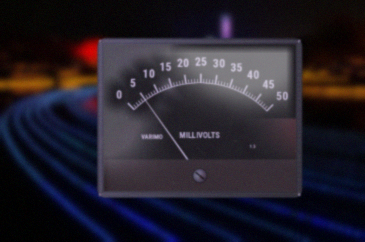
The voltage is 5mV
